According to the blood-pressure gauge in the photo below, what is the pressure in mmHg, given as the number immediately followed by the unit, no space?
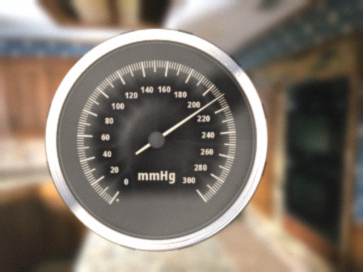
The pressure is 210mmHg
